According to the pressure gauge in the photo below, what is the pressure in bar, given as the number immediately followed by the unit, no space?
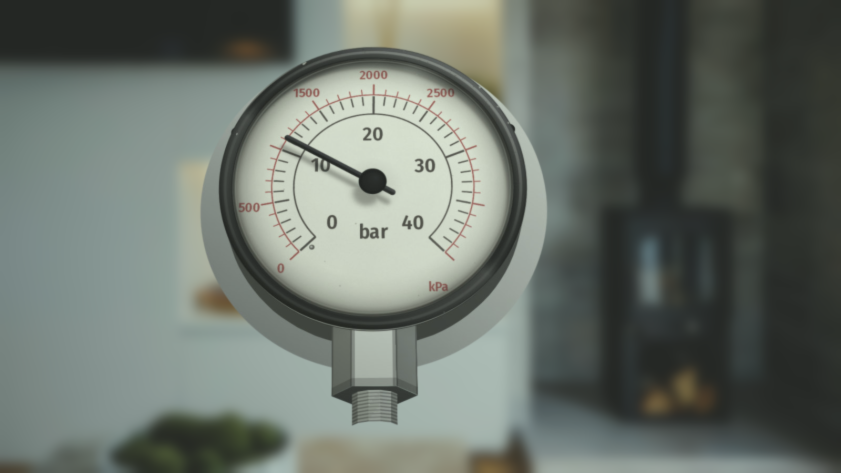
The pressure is 11bar
